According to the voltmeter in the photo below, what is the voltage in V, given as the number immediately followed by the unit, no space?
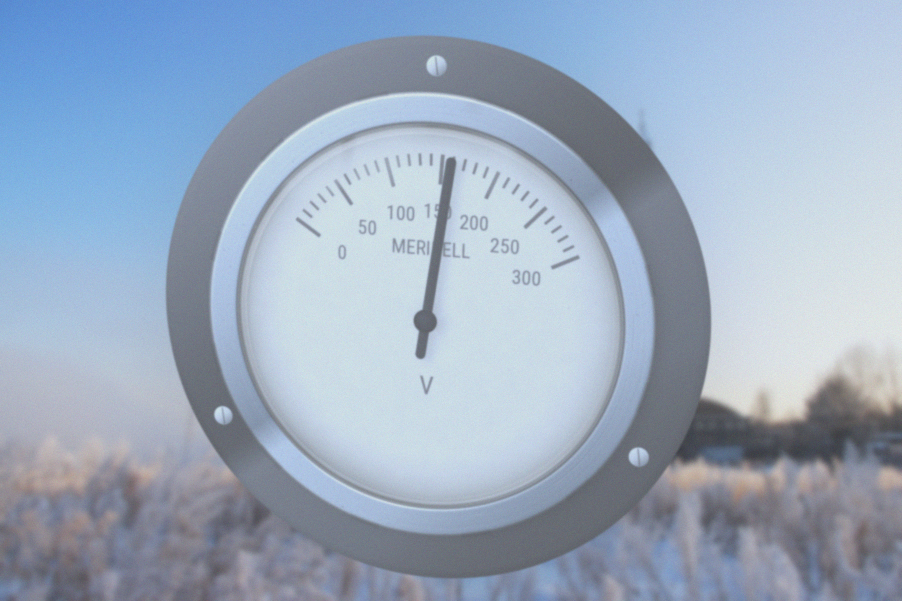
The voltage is 160V
